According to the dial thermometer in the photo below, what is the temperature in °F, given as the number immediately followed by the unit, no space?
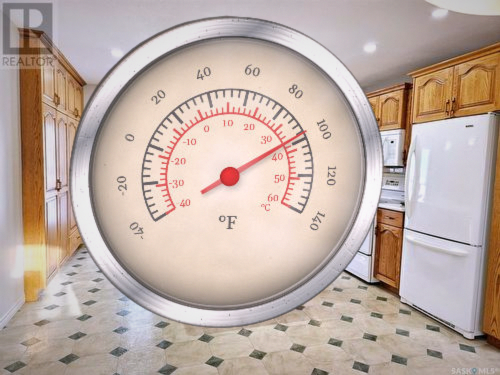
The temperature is 96°F
